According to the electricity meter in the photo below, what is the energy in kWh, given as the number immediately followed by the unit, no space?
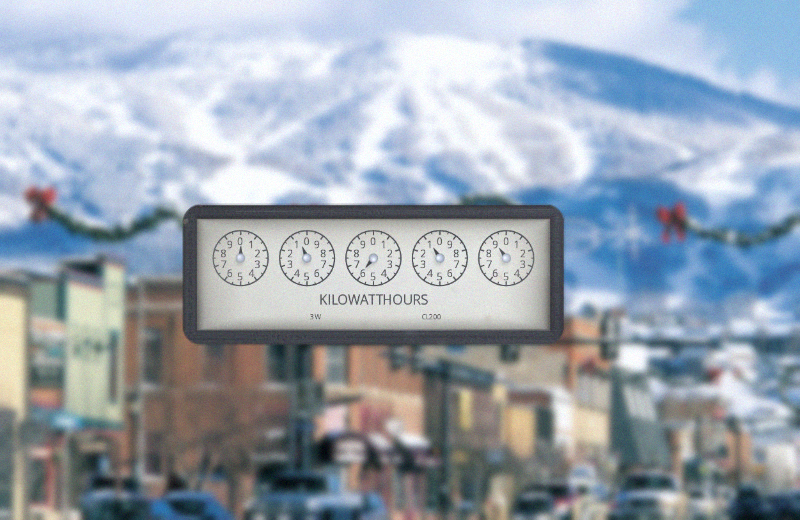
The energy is 609kWh
